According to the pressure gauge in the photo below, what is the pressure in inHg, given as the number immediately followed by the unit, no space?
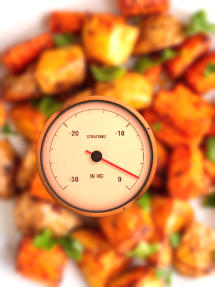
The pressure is -2inHg
